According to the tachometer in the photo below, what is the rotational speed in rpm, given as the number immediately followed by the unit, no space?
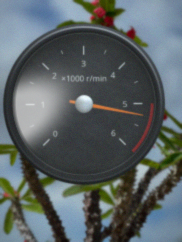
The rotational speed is 5250rpm
